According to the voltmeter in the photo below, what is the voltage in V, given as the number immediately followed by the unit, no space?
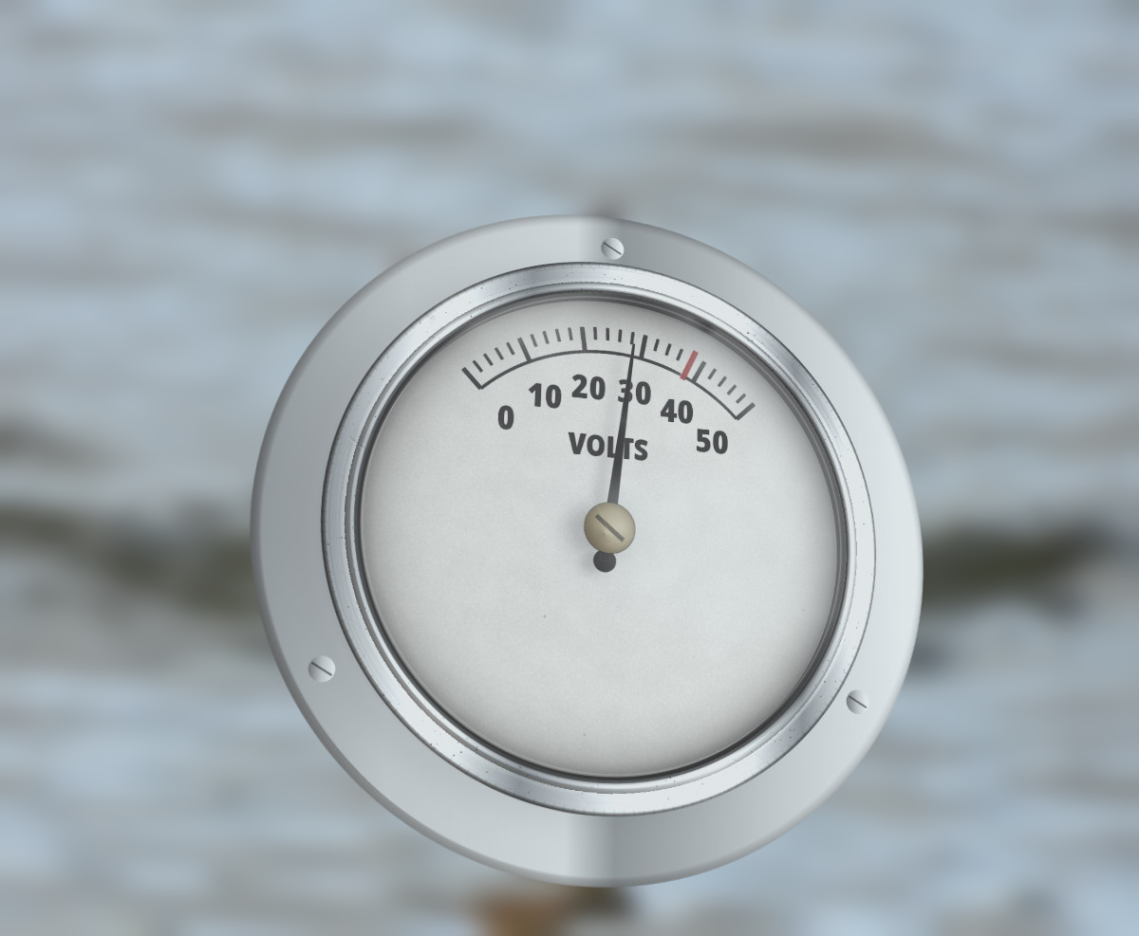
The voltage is 28V
